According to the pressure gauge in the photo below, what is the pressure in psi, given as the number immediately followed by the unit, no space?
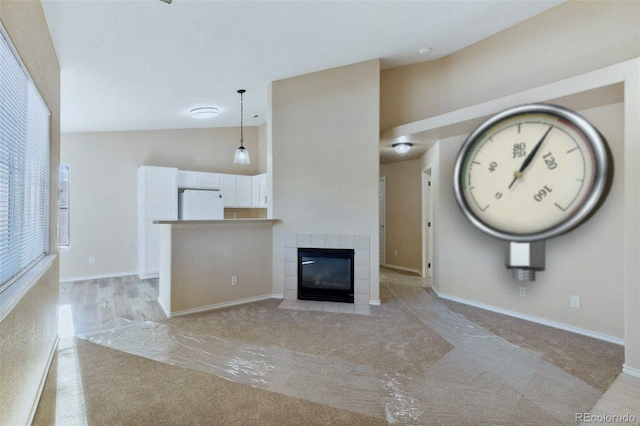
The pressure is 100psi
